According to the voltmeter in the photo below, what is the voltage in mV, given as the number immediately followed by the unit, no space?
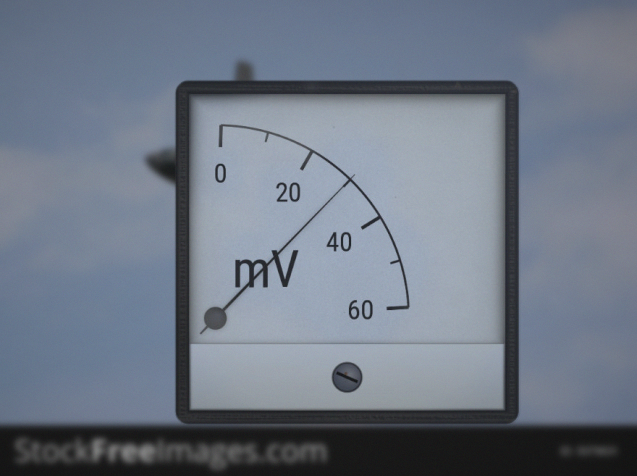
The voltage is 30mV
